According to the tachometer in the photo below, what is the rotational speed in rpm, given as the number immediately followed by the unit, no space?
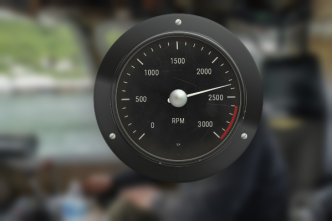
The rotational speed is 2350rpm
